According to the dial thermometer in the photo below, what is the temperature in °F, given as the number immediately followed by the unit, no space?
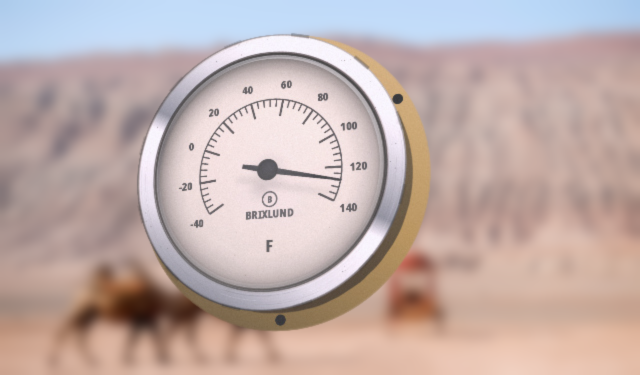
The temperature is 128°F
